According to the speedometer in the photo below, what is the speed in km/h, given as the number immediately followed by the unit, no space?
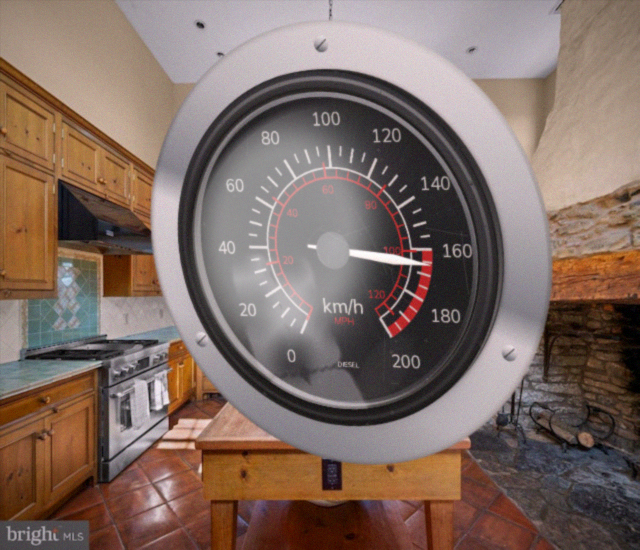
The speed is 165km/h
